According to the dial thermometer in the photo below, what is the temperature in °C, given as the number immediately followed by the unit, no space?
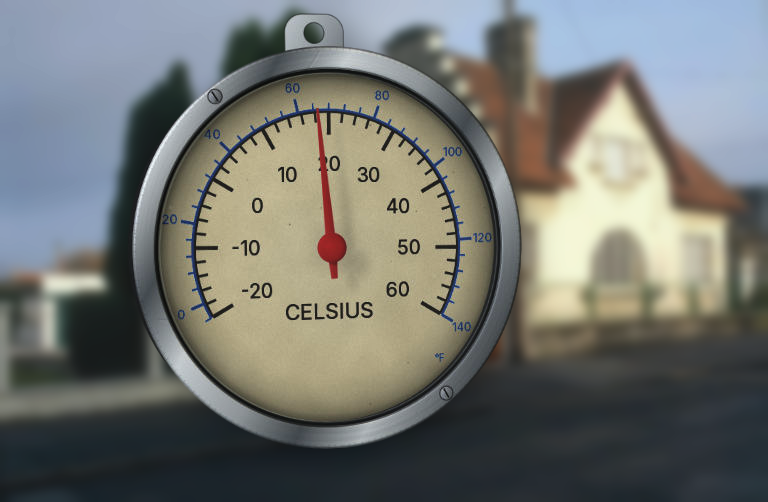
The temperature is 18°C
